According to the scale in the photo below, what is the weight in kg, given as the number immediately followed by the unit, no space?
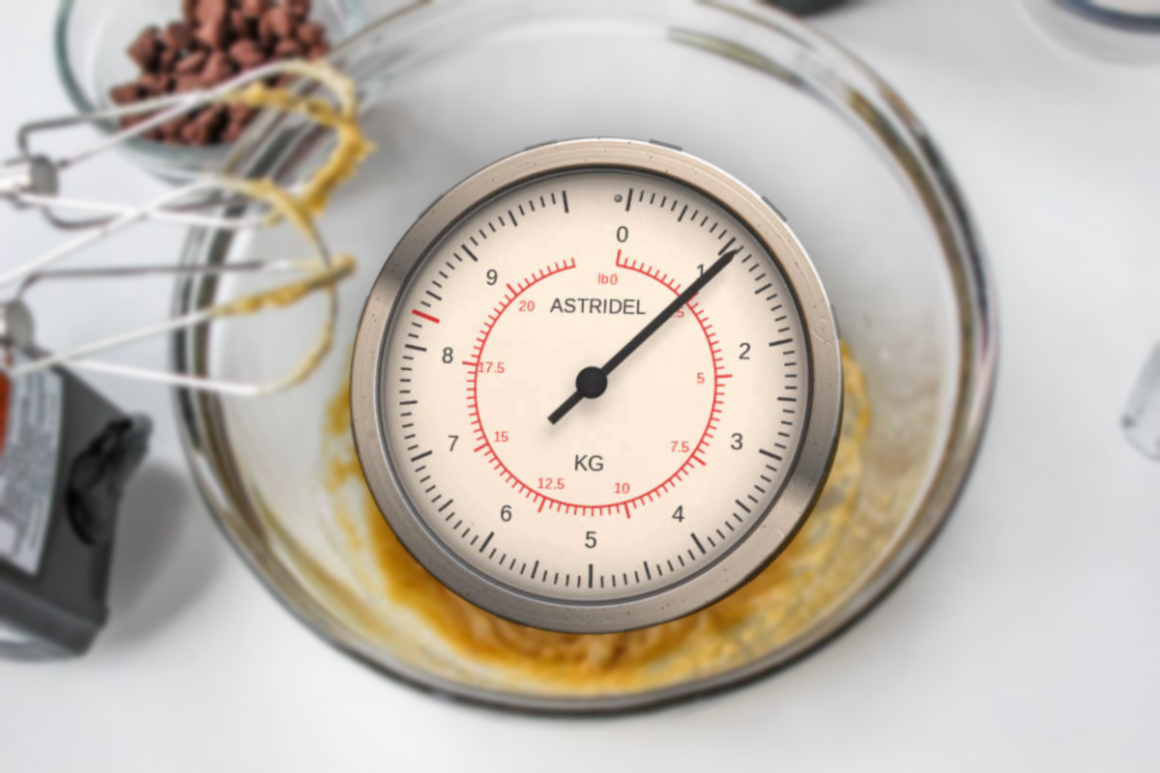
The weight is 1.1kg
